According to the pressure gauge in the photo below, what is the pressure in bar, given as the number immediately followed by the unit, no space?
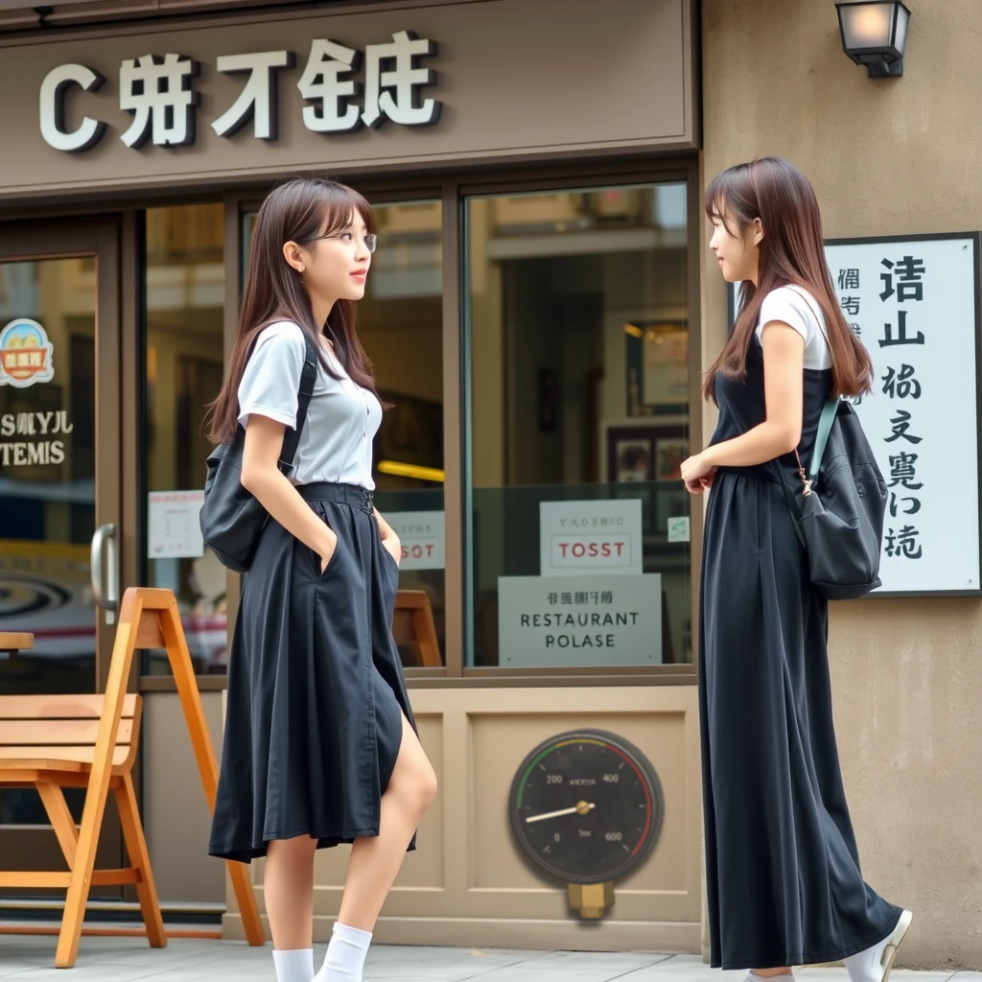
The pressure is 75bar
